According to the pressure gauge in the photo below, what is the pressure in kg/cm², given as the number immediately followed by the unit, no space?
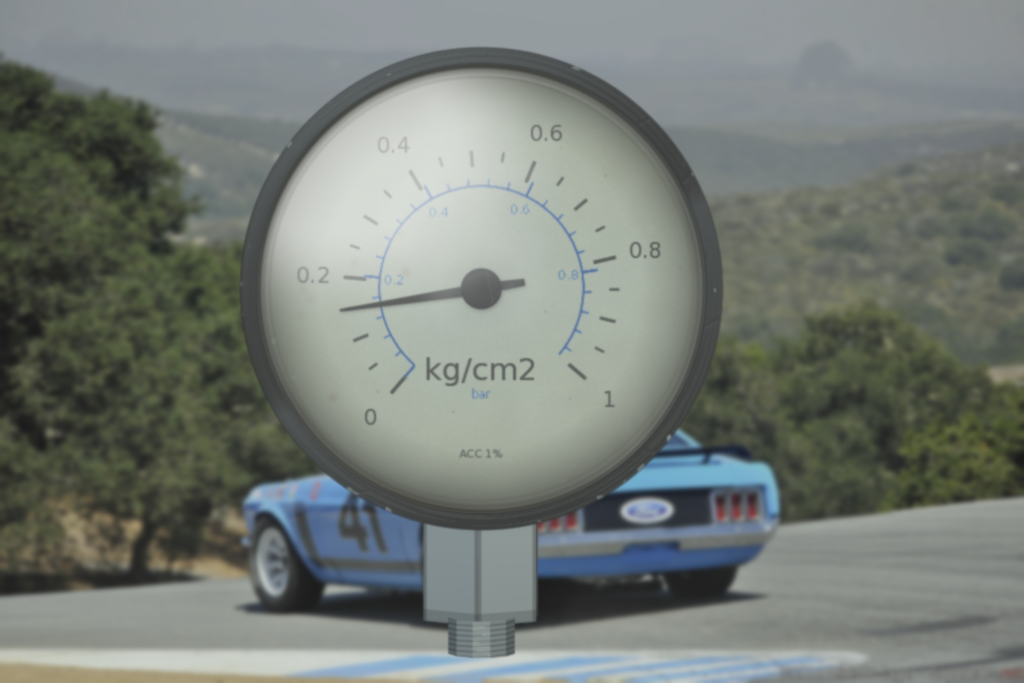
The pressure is 0.15kg/cm²
